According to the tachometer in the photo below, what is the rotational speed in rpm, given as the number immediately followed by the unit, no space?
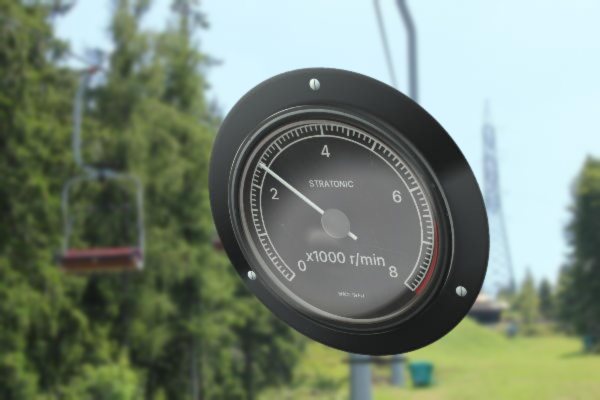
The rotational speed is 2500rpm
